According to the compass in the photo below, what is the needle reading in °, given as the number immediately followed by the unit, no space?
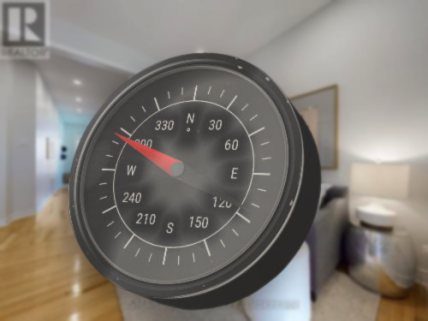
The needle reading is 295°
